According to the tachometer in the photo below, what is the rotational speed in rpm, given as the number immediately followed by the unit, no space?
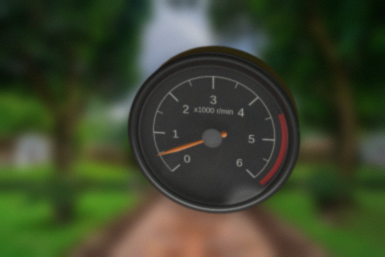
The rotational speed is 500rpm
